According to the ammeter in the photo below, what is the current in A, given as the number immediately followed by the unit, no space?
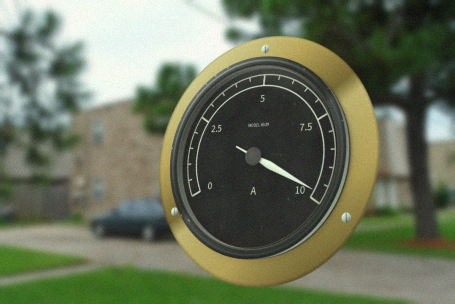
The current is 9.75A
